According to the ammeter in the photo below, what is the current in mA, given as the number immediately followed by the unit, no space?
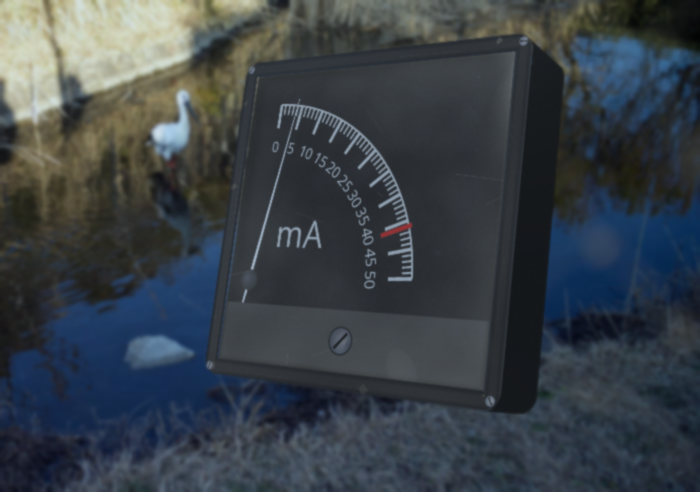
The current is 5mA
